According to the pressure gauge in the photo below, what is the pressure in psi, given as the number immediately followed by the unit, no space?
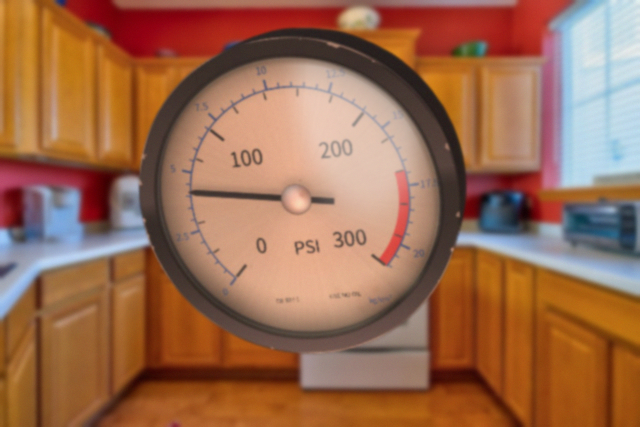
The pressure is 60psi
